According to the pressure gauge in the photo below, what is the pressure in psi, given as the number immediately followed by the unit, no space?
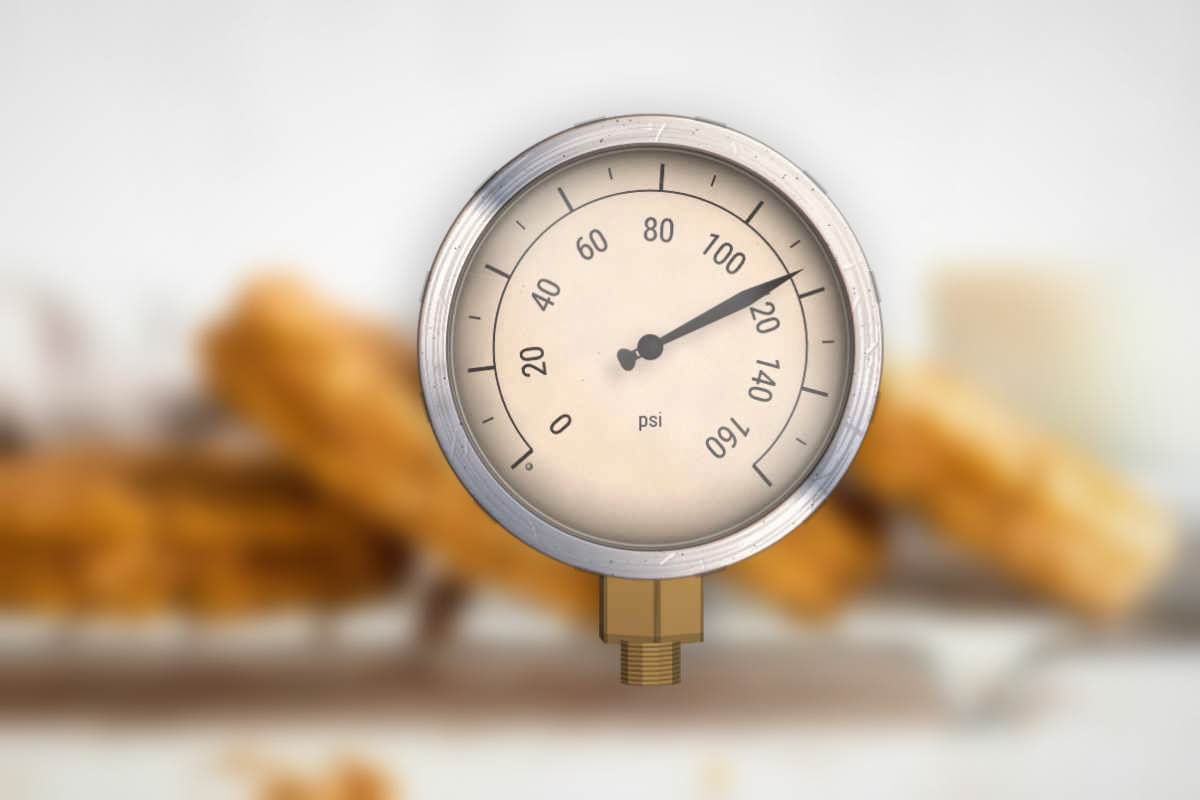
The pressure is 115psi
